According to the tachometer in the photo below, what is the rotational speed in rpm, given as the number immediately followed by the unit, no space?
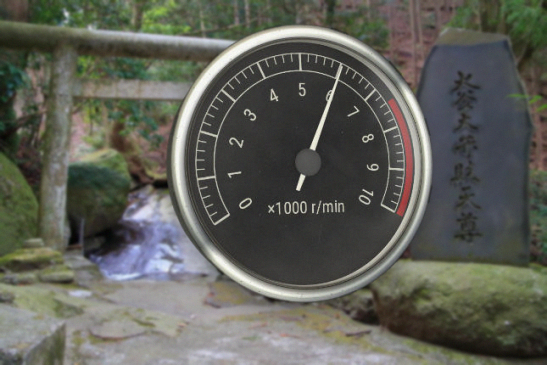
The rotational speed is 6000rpm
